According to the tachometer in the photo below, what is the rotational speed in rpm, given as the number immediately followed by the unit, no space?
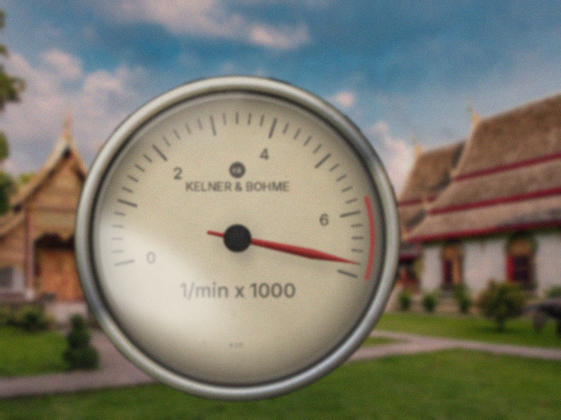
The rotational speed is 6800rpm
